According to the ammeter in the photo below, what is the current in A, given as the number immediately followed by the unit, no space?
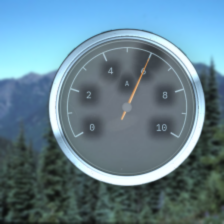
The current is 6A
